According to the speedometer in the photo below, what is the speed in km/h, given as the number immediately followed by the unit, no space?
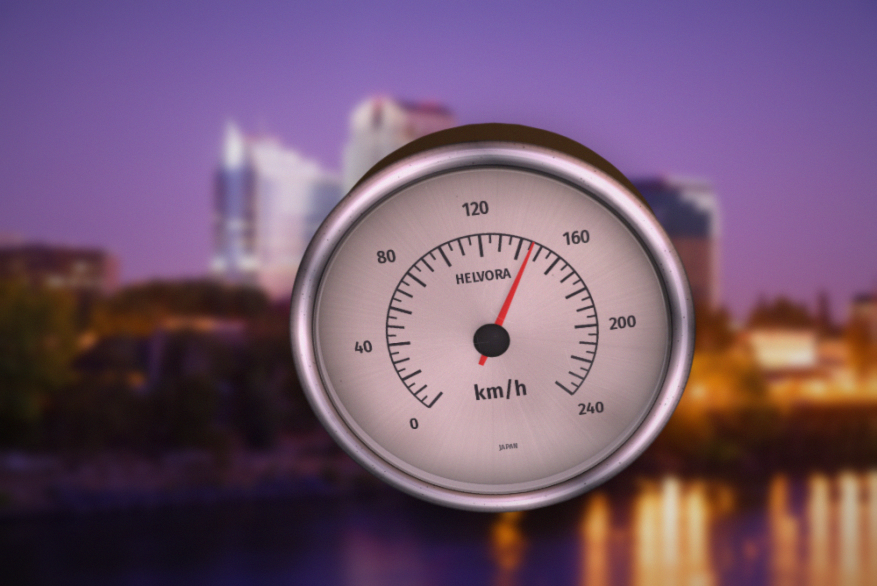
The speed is 145km/h
